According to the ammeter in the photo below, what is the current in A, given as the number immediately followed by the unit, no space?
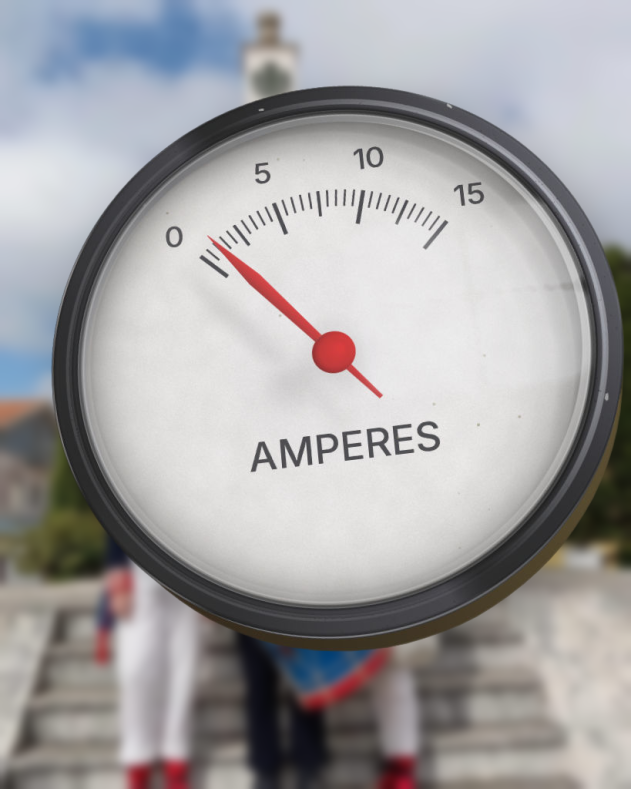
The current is 1A
